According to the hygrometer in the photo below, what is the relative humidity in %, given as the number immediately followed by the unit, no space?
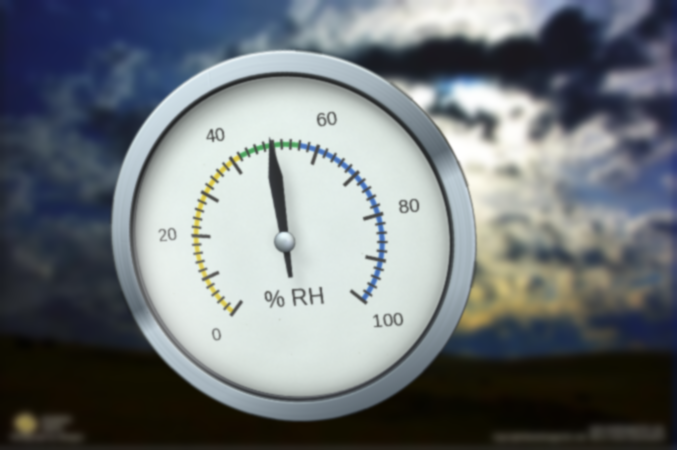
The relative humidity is 50%
